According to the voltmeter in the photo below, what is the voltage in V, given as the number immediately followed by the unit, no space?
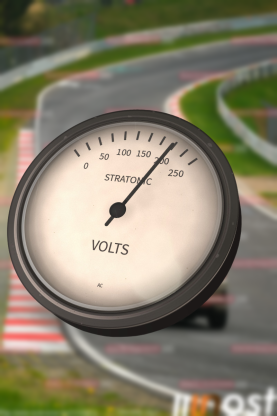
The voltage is 200V
